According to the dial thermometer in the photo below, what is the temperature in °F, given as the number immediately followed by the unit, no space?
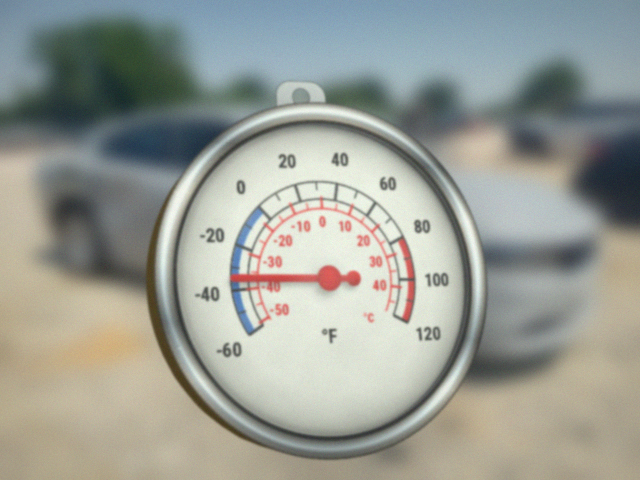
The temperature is -35°F
